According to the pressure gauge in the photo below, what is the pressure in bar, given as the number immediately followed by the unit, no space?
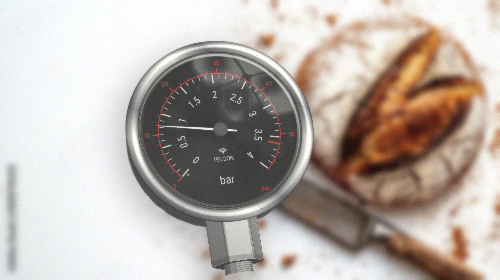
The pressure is 0.8bar
